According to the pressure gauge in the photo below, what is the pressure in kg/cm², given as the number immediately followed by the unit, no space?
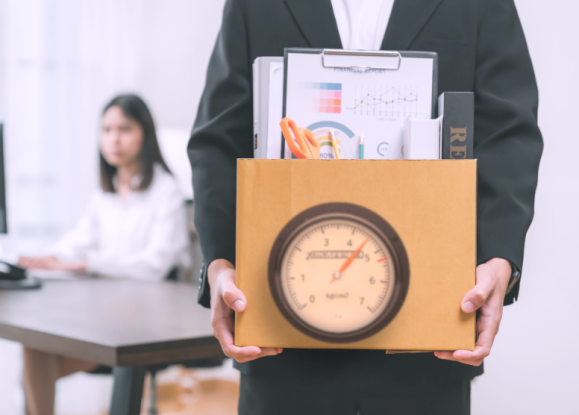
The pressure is 4.5kg/cm²
